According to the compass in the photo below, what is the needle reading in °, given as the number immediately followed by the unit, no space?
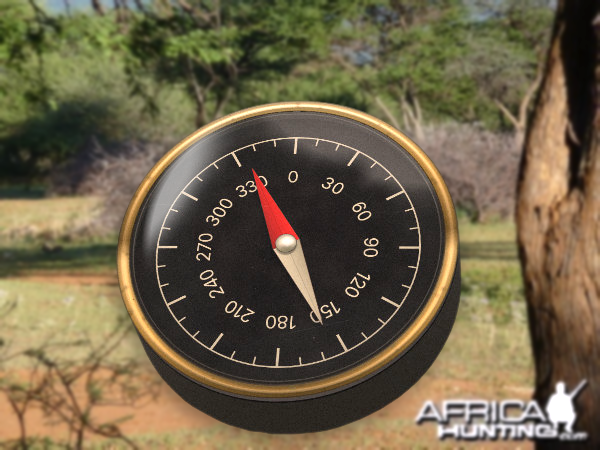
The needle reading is 335°
